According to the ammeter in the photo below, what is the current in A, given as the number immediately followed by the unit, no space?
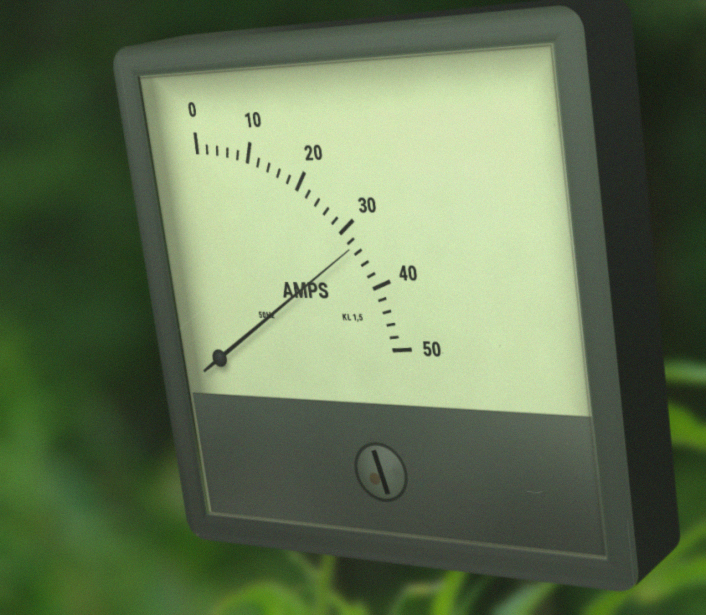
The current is 33A
